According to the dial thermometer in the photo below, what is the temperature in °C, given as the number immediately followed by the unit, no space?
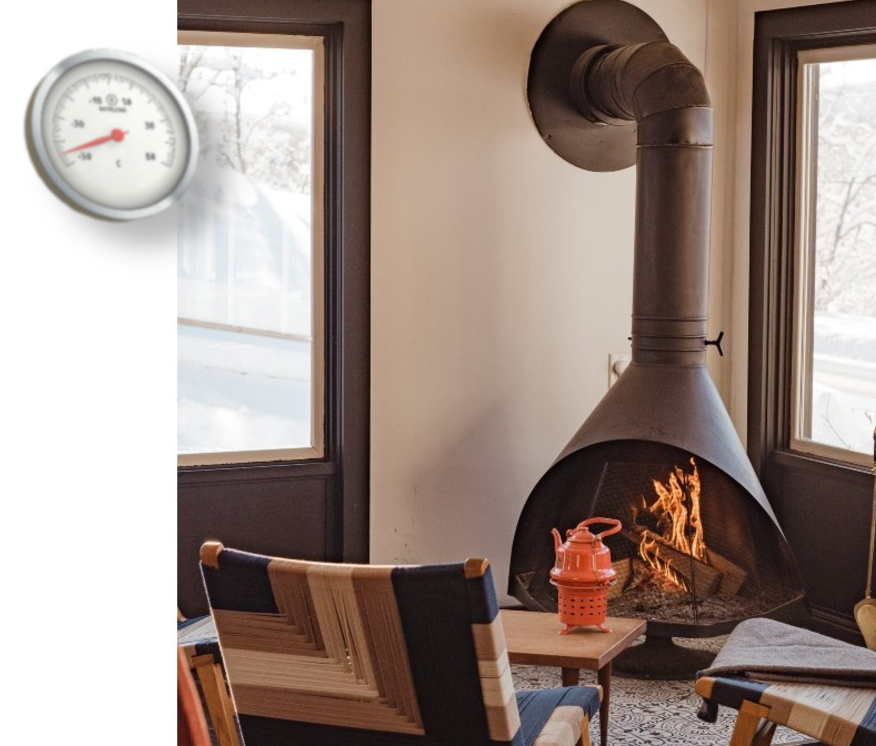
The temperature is -45°C
